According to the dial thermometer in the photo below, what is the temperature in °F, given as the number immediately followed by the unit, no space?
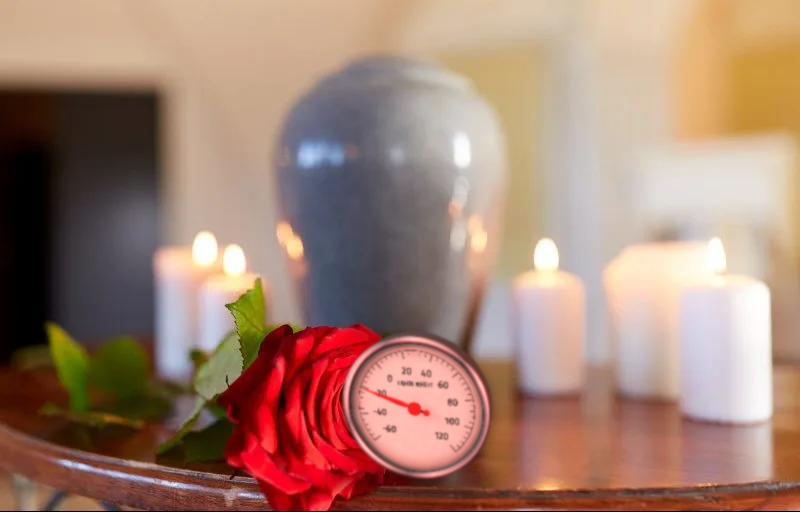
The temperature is -20°F
